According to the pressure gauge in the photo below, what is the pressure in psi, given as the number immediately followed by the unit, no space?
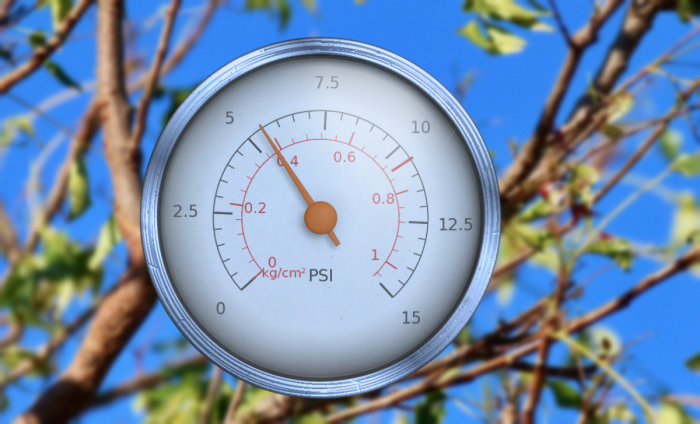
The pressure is 5.5psi
